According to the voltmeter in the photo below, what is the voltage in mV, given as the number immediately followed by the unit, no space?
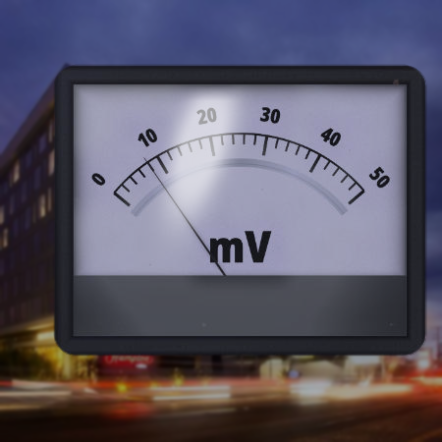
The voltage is 8mV
